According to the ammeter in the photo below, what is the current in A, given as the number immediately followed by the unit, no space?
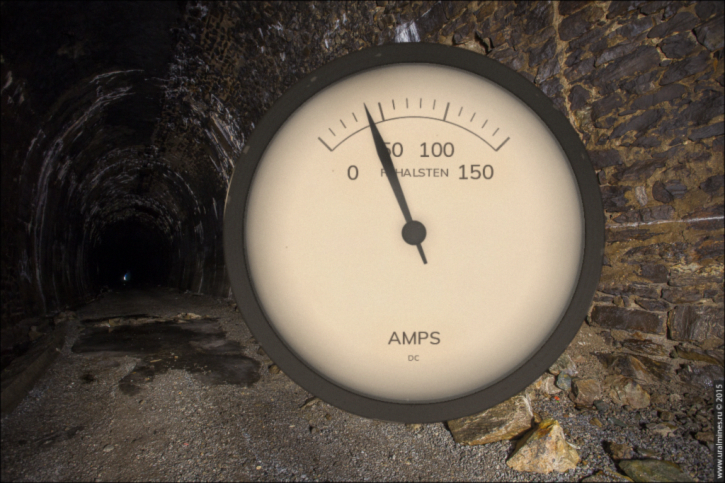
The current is 40A
